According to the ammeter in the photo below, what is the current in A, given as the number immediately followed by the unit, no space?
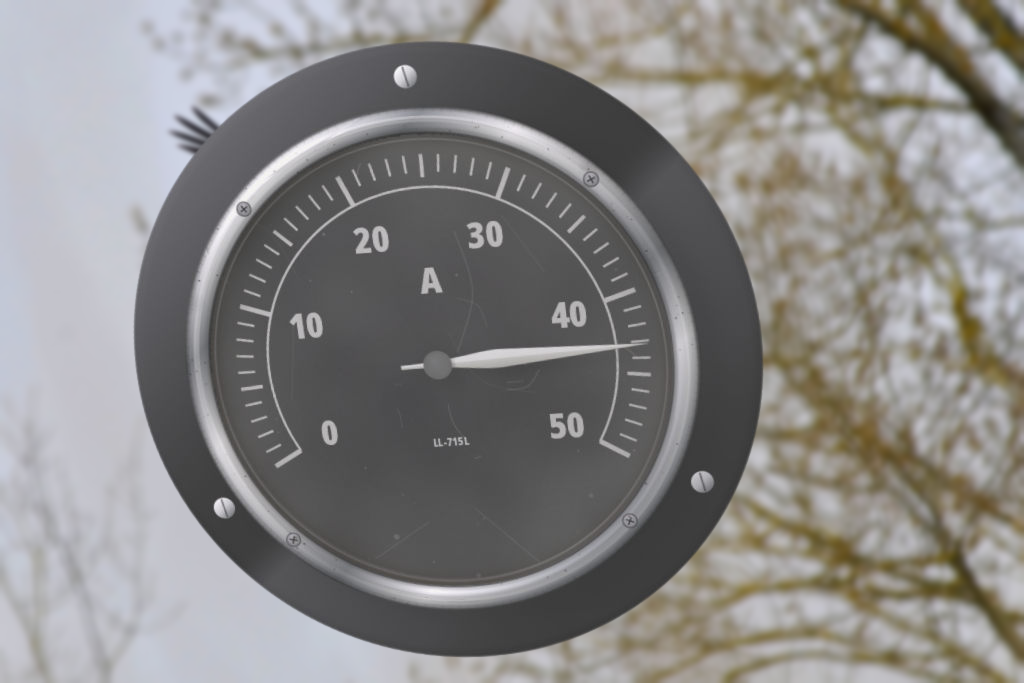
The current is 43A
